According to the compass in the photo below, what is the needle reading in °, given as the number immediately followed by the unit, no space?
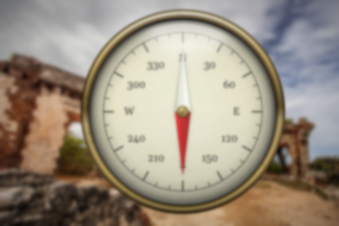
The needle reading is 180°
